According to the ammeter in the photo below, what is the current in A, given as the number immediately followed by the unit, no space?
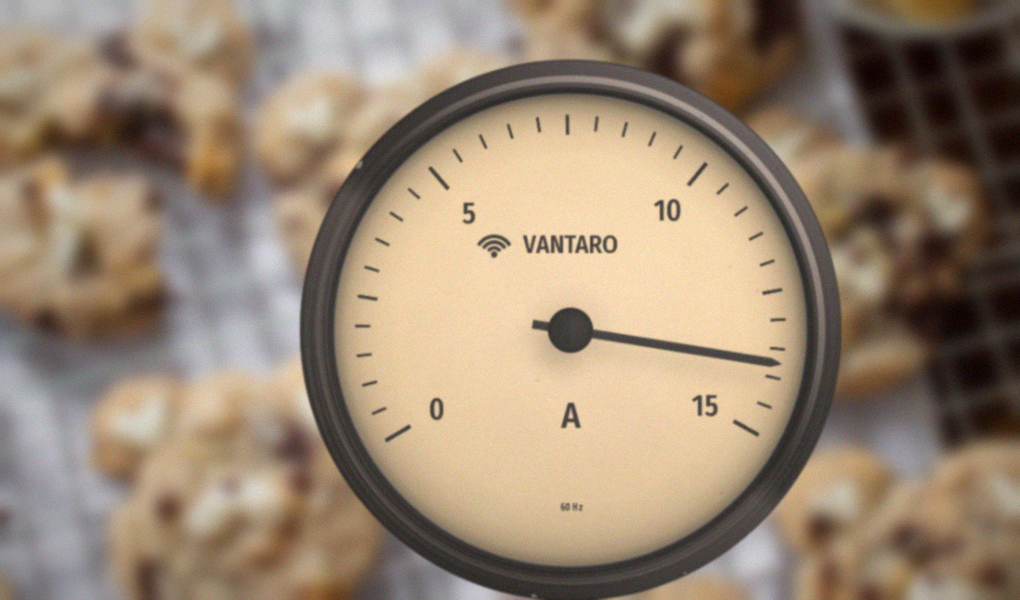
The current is 13.75A
